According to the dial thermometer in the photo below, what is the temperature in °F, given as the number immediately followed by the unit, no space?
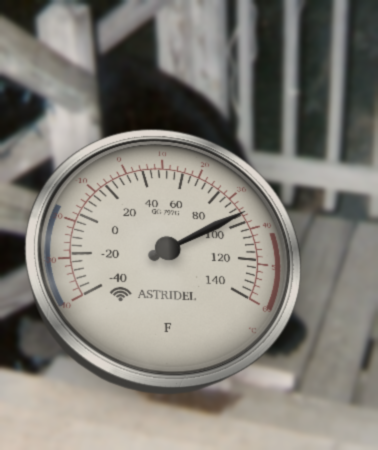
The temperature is 96°F
